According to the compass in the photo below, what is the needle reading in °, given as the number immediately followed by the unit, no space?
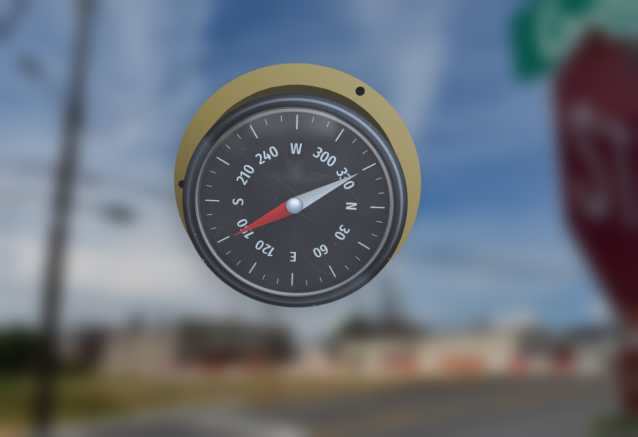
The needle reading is 150°
